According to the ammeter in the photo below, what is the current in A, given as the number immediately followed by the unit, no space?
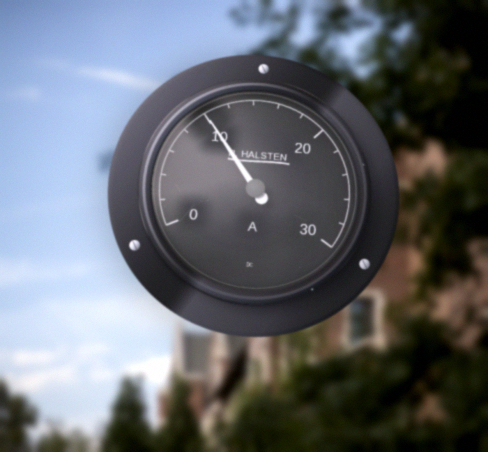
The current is 10A
